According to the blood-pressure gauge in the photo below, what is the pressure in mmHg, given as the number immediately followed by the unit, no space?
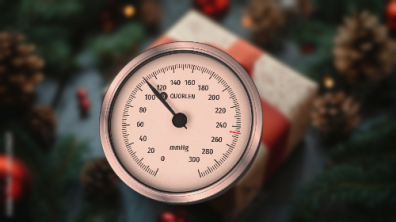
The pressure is 110mmHg
